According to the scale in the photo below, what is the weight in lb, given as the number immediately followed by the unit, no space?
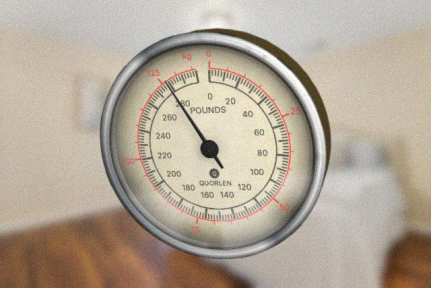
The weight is 280lb
